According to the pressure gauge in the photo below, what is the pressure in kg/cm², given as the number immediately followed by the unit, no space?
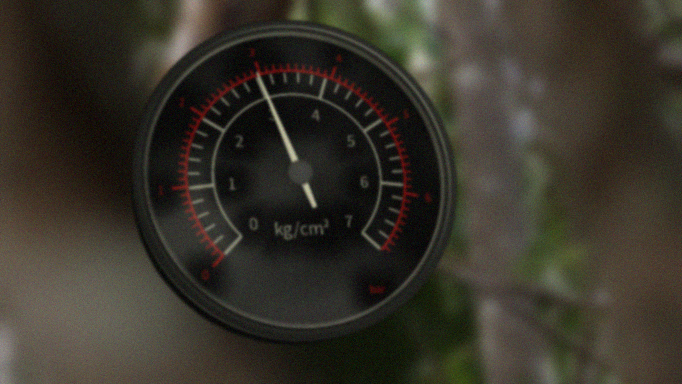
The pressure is 3kg/cm²
